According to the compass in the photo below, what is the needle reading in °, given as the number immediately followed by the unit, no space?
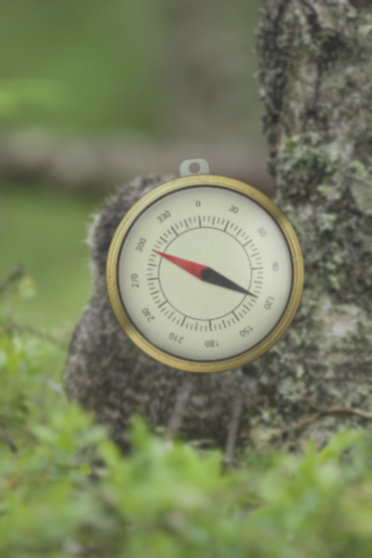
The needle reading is 300°
